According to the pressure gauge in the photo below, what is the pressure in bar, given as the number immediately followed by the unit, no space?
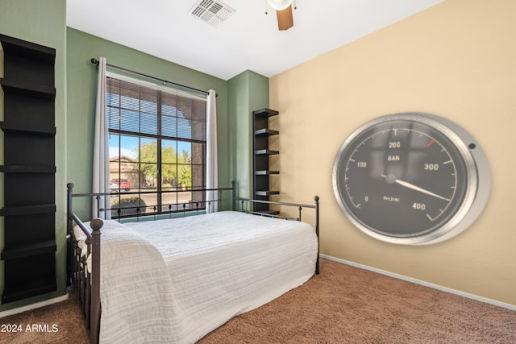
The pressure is 360bar
